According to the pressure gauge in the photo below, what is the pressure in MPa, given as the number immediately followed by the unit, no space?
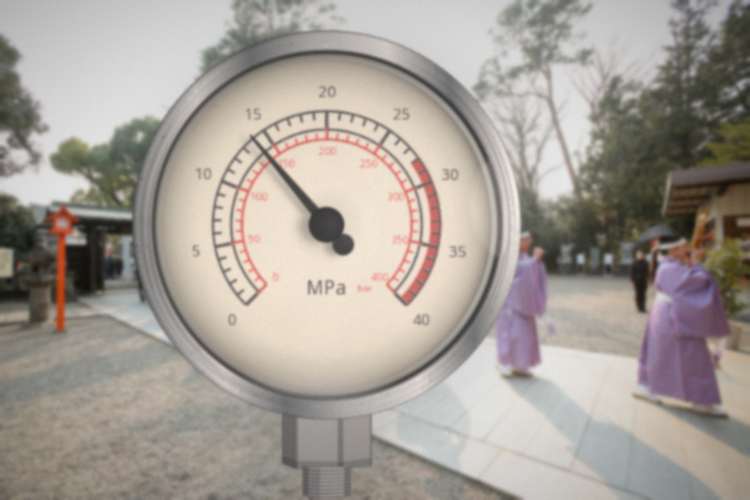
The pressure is 14MPa
